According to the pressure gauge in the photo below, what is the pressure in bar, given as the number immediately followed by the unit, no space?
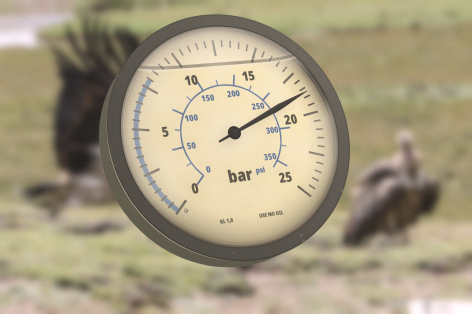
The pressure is 18.75bar
